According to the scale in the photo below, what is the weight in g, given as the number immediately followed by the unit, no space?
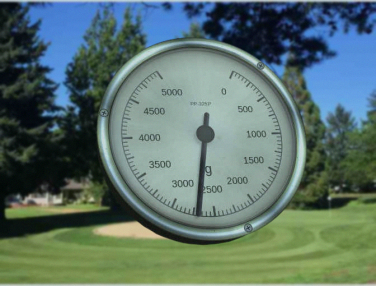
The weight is 2700g
